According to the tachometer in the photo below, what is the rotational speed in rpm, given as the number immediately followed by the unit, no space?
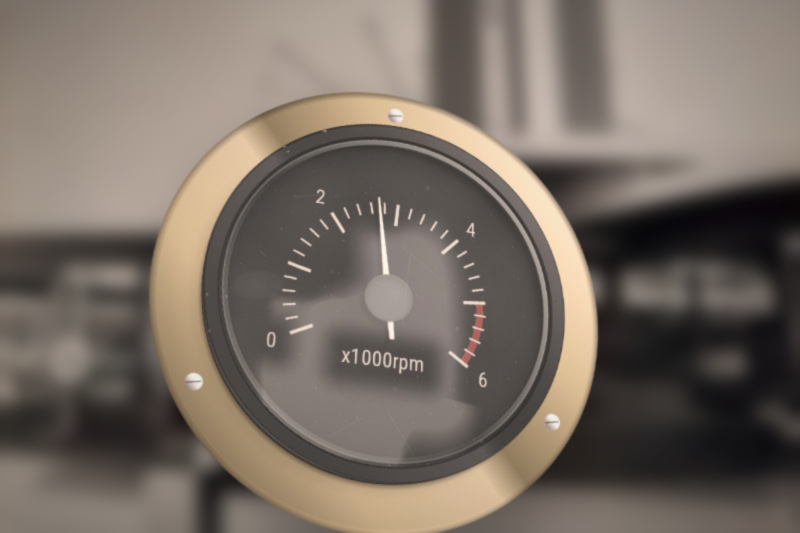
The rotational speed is 2700rpm
